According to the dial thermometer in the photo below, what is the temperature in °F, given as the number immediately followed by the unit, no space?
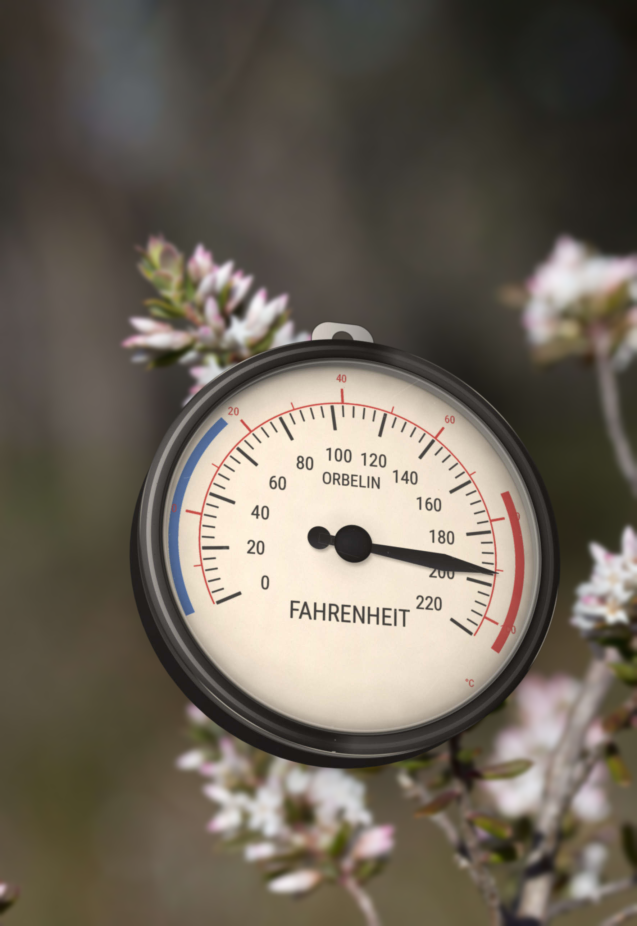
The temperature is 196°F
